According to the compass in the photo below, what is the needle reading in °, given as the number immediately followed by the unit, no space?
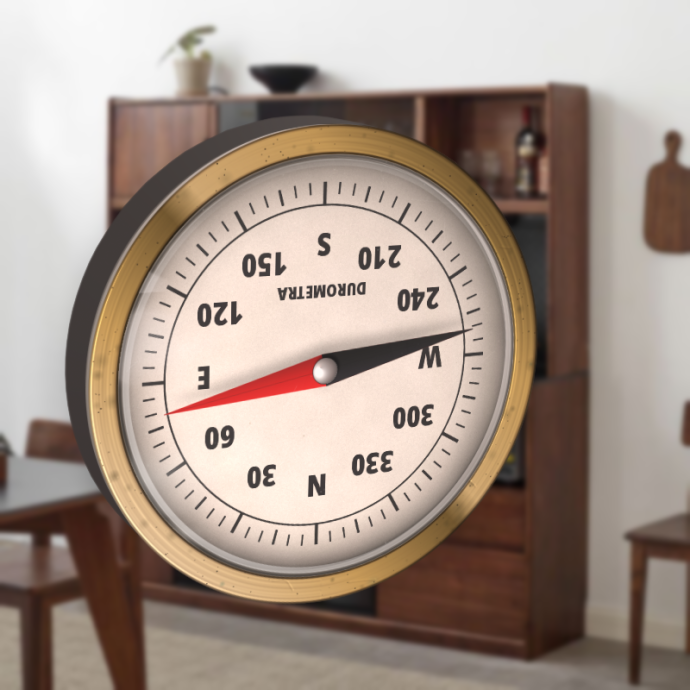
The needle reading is 80°
